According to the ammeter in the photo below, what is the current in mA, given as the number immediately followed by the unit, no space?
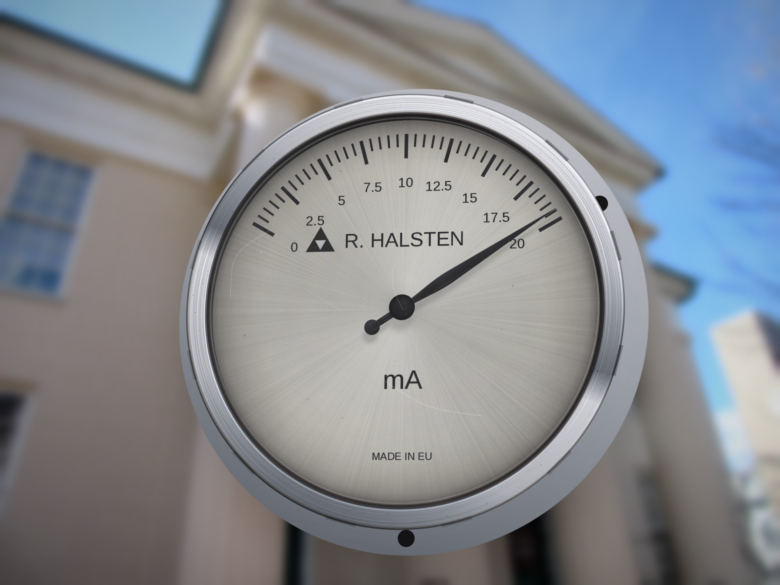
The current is 19.5mA
